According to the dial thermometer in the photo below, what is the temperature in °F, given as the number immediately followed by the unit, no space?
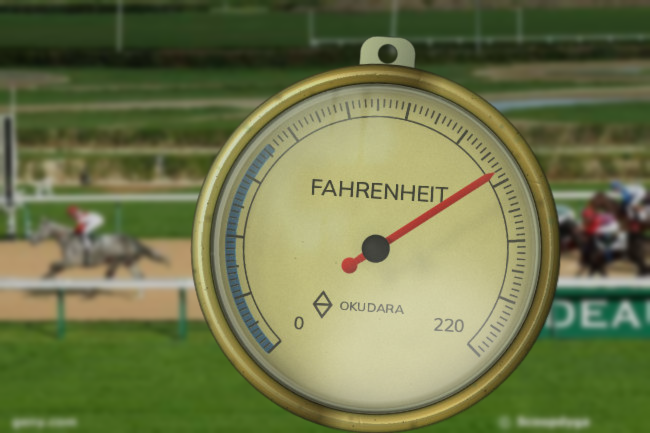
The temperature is 156°F
